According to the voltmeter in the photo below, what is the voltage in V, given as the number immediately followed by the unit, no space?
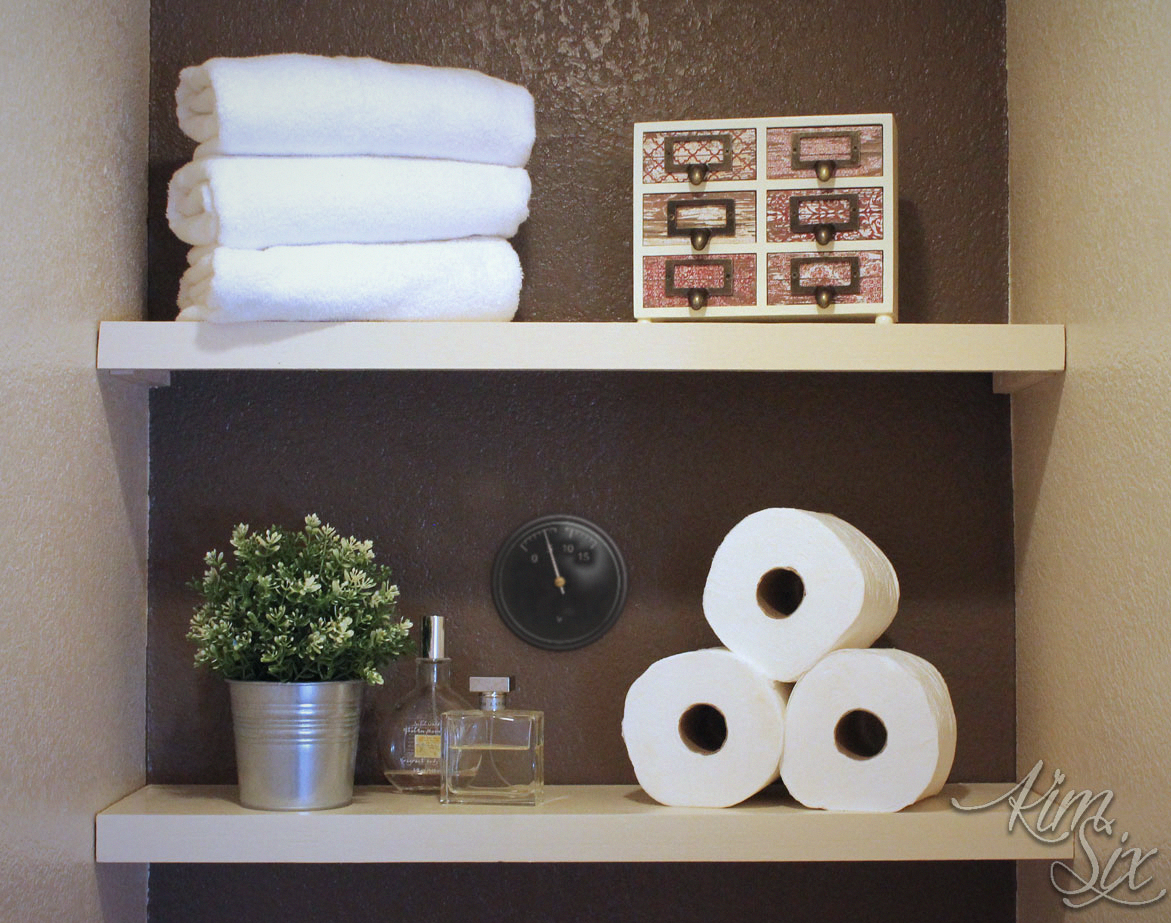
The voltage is 5V
